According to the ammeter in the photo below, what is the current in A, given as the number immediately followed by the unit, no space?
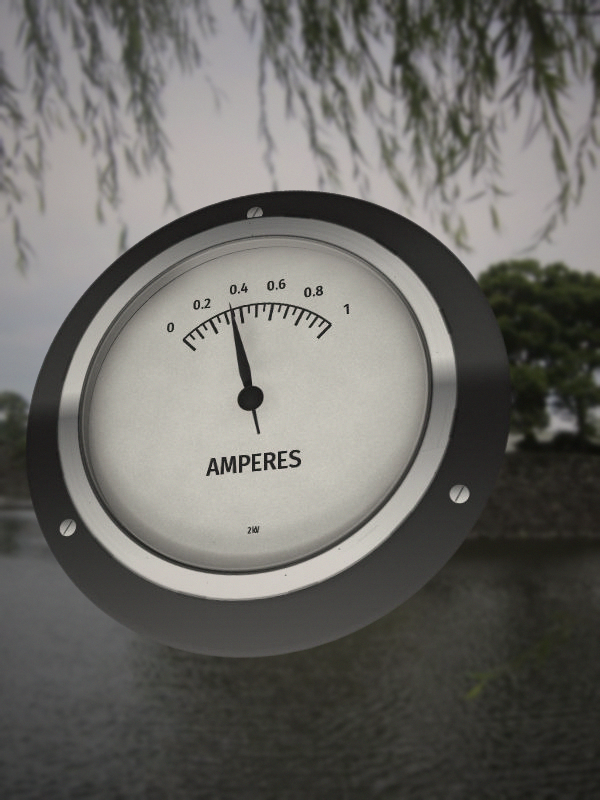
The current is 0.35A
